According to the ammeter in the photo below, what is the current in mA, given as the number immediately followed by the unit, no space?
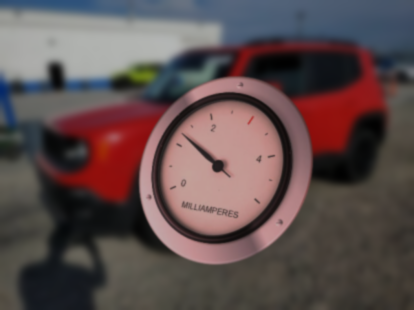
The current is 1.25mA
